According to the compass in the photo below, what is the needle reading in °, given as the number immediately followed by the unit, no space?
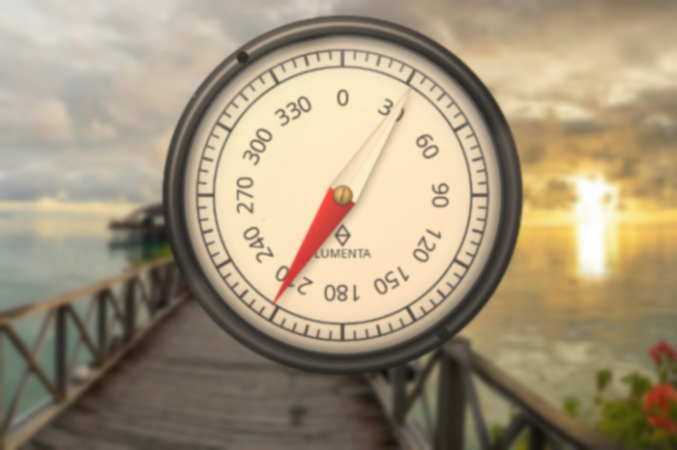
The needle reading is 212.5°
